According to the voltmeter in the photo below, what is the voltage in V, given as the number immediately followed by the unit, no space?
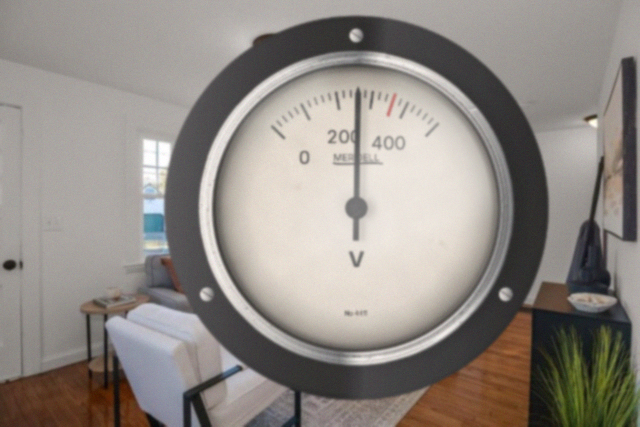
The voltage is 260V
